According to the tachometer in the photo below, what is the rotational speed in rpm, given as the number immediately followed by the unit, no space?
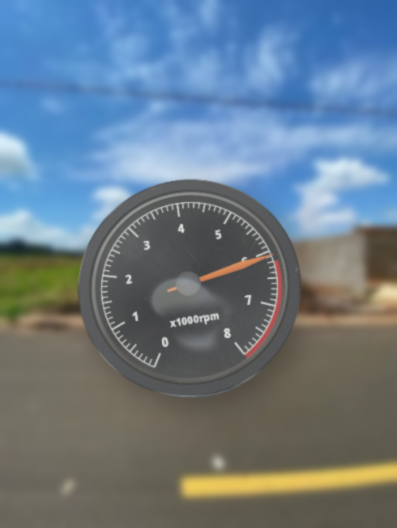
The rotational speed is 6100rpm
